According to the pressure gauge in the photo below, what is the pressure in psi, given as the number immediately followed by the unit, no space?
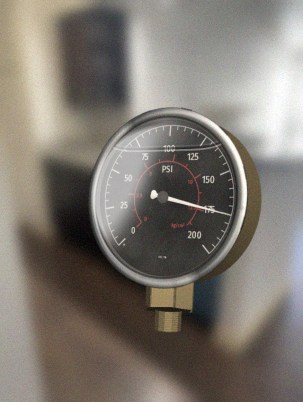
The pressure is 175psi
